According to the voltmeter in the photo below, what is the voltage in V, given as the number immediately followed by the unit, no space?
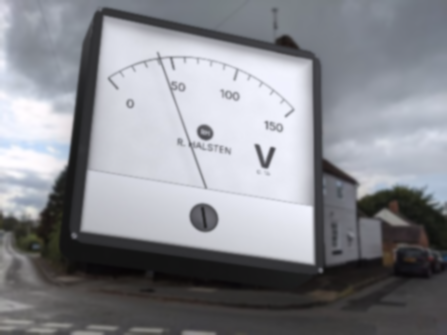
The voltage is 40V
